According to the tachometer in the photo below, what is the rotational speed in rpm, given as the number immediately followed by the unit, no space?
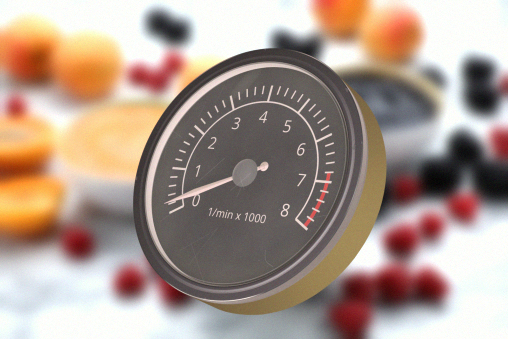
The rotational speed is 200rpm
